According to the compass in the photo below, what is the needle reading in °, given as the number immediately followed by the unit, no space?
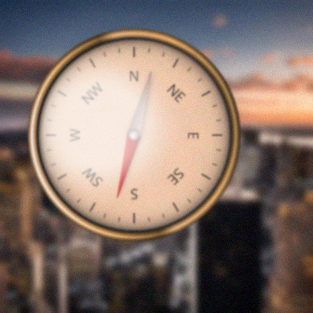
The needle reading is 195°
